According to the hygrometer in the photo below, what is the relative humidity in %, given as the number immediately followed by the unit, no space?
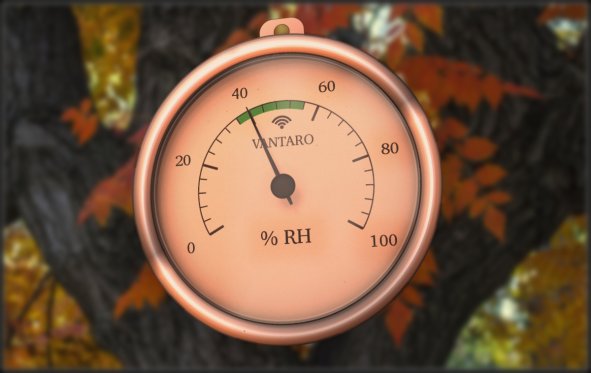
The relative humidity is 40%
